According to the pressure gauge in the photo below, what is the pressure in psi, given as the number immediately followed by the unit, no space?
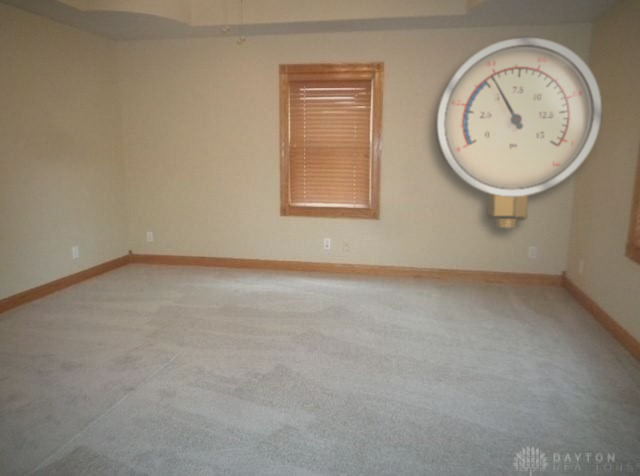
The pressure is 5.5psi
